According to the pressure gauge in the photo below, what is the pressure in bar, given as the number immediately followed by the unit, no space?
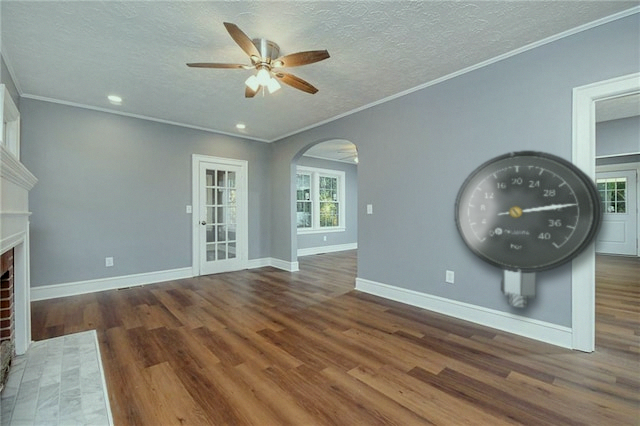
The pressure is 32bar
